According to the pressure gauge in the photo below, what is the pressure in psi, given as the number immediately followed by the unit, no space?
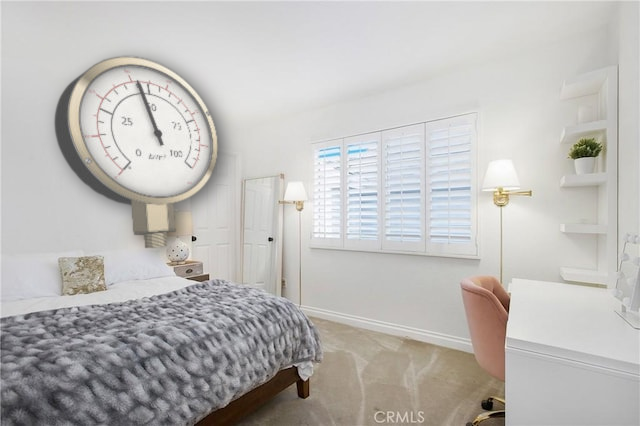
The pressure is 45psi
